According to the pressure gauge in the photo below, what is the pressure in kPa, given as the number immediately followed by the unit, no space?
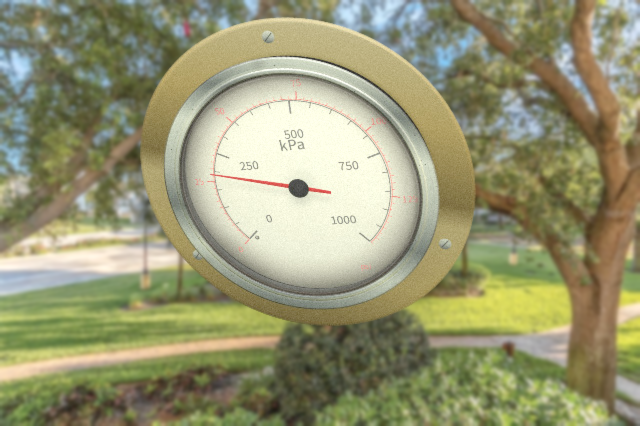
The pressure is 200kPa
